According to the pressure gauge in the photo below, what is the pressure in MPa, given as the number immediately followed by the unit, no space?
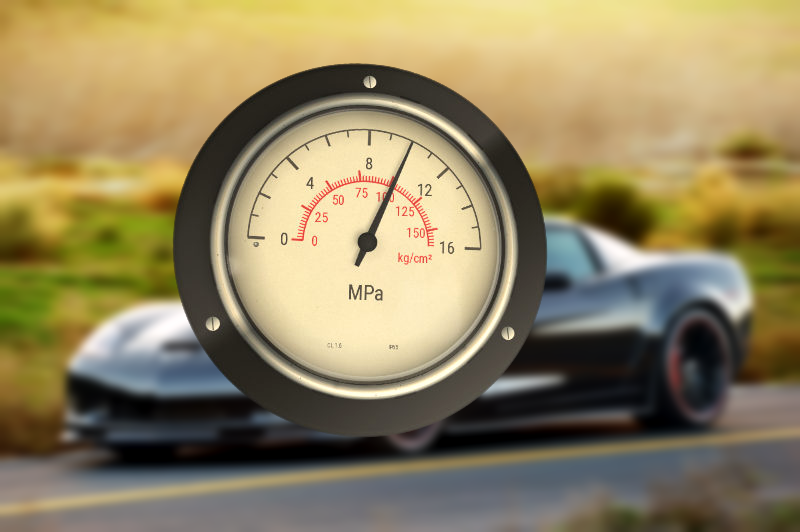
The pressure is 10MPa
